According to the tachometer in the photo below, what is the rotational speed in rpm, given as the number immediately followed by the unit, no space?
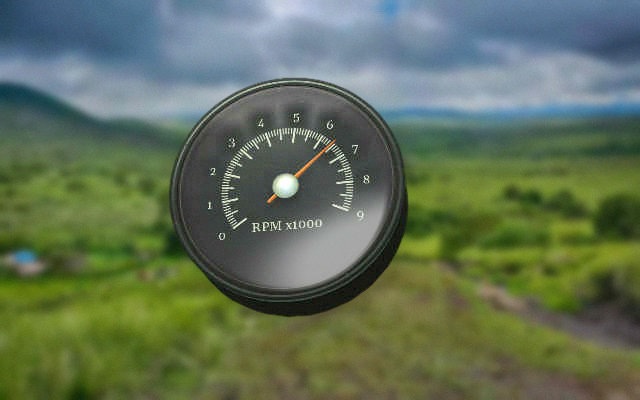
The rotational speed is 6500rpm
